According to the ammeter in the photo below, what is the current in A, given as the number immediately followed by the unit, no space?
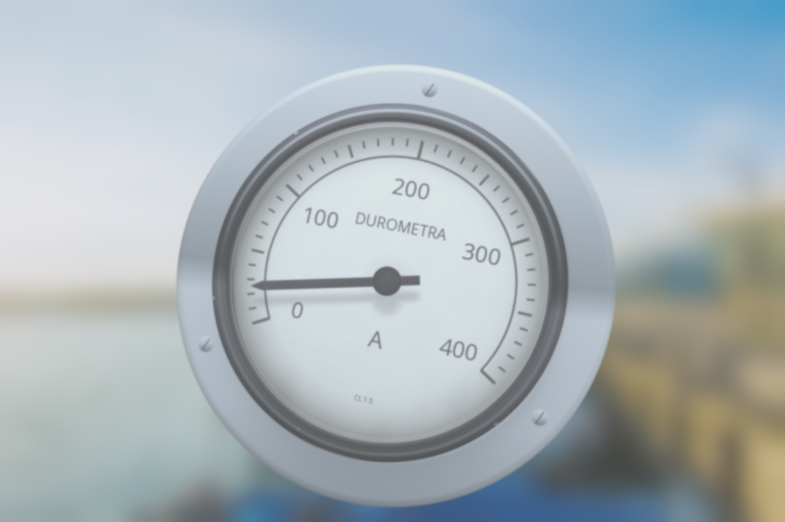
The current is 25A
